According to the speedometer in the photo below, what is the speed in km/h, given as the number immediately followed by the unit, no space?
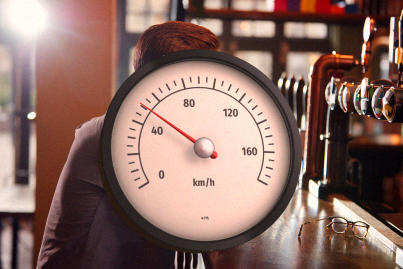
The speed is 50km/h
